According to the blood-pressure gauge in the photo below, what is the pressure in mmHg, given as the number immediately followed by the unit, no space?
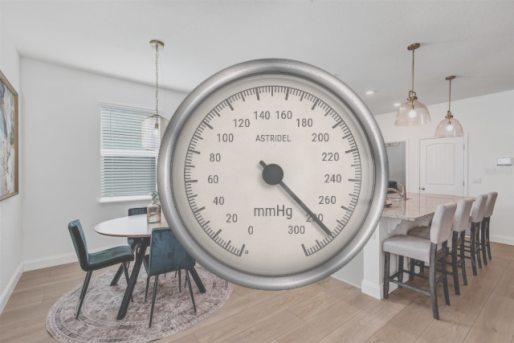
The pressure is 280mmHg
